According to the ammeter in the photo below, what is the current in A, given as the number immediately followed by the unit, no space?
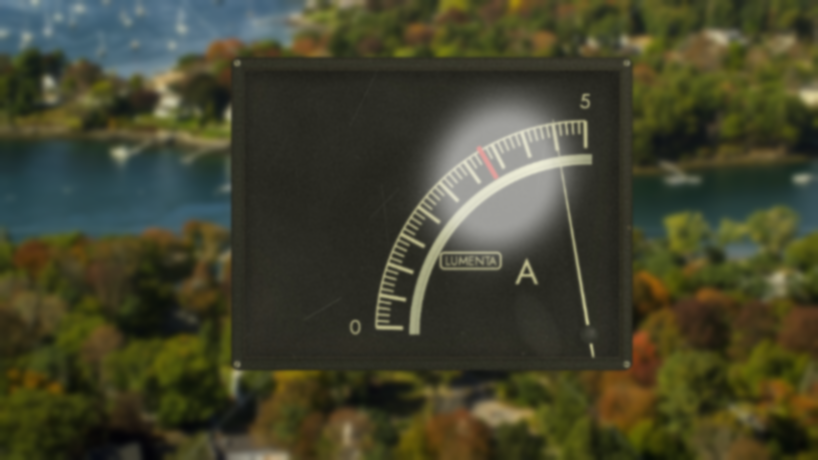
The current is 4.5A
